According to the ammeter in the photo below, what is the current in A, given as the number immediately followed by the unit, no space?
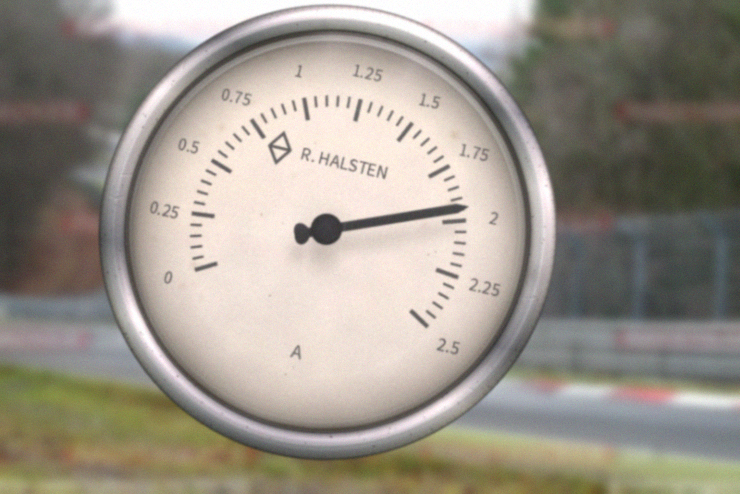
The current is 1.95A
